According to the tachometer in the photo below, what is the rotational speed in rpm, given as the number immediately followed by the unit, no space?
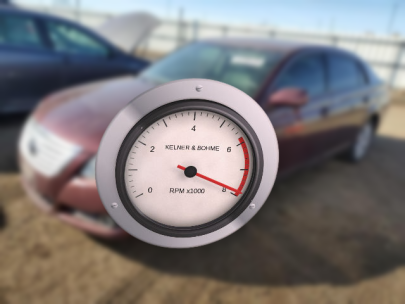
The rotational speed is 7800rpm
